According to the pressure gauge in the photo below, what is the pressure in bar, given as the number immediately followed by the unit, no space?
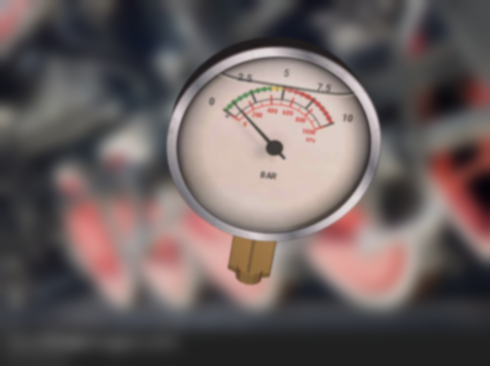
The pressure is 1bar
